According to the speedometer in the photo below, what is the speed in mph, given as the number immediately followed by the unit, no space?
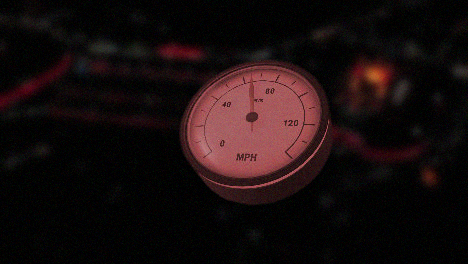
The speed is 65mph
